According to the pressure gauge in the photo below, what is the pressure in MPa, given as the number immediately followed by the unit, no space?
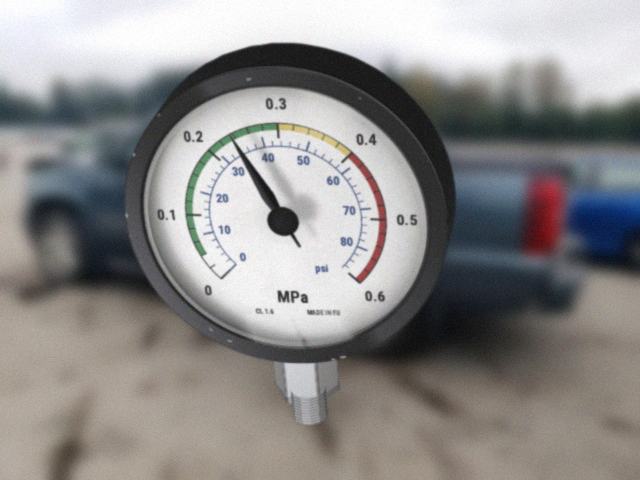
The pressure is 0.24MPa
